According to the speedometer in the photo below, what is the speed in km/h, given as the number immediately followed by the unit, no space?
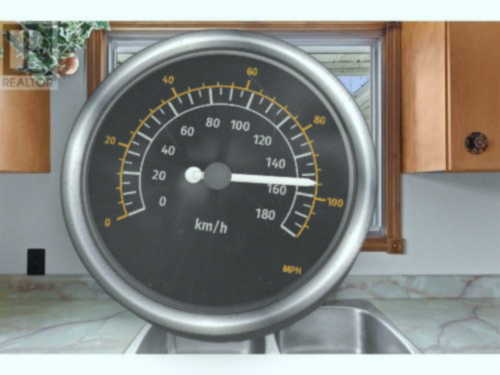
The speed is 155km/h
